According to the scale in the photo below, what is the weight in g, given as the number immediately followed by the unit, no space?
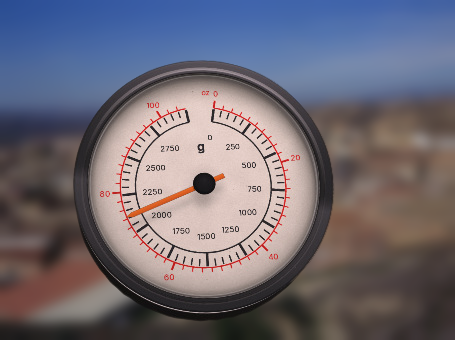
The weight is 2100g
